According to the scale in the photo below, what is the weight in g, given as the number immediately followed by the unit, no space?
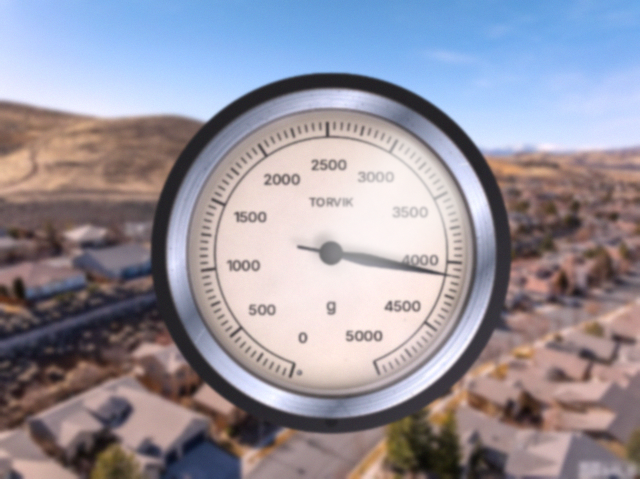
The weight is 4100g
